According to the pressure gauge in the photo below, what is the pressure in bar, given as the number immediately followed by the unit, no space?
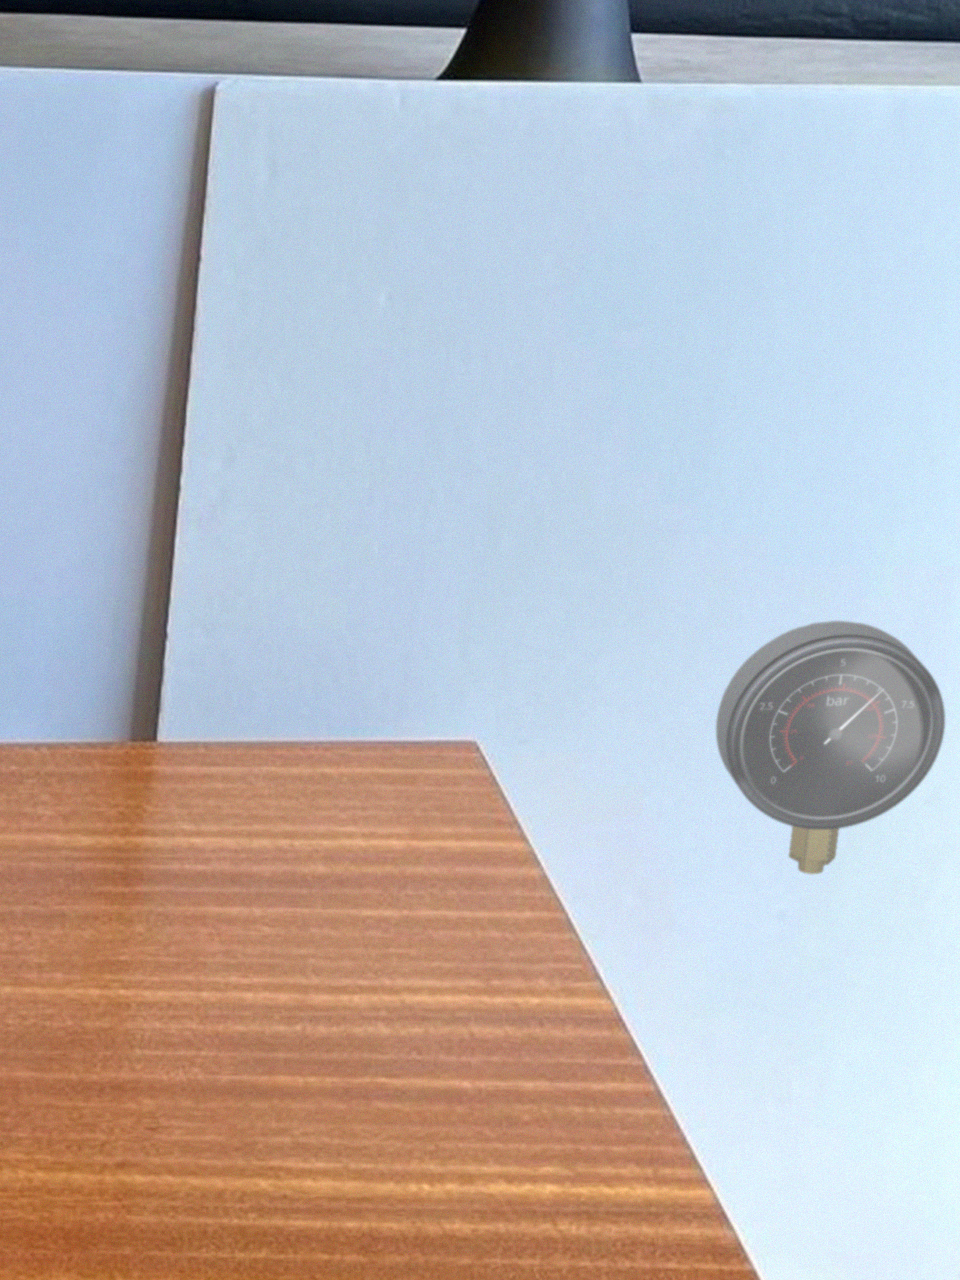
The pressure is 6.5bar
